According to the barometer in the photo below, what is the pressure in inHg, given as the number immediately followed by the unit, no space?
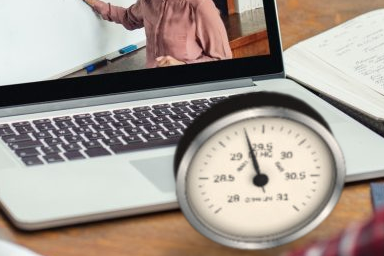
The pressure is 29.3inHg
